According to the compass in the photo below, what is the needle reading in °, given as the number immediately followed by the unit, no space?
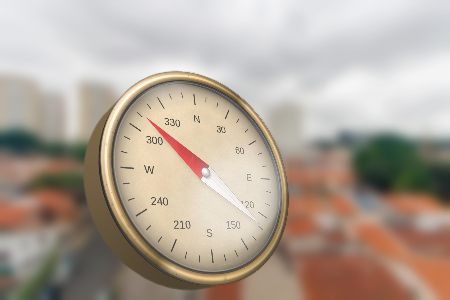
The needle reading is 310°
